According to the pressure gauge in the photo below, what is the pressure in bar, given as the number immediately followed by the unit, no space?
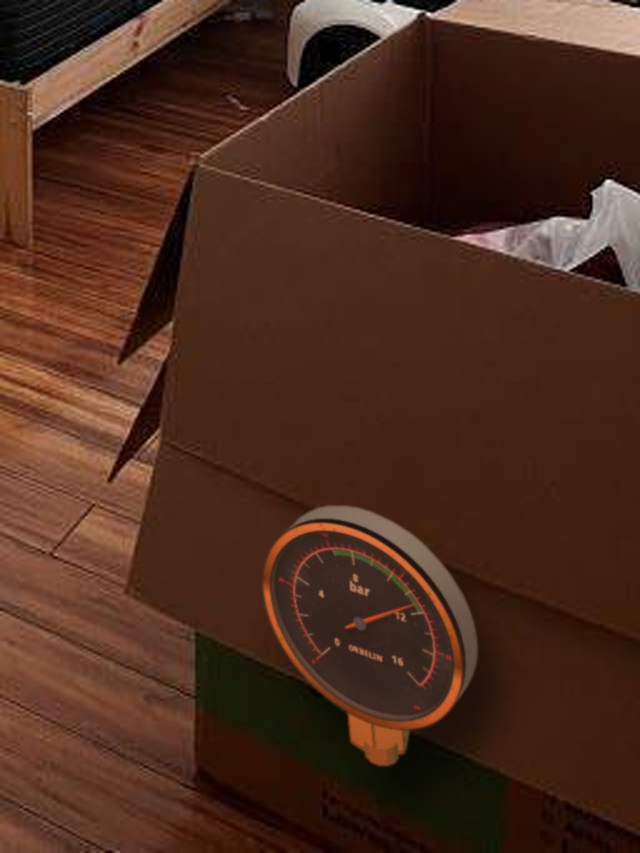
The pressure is 11.5bar
